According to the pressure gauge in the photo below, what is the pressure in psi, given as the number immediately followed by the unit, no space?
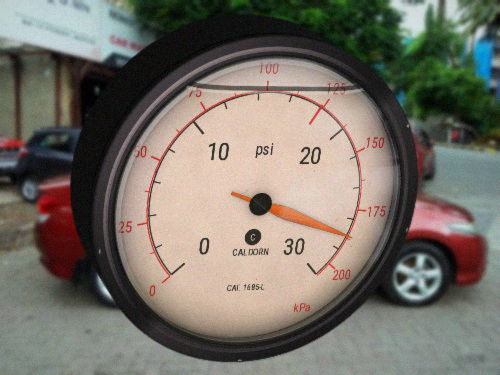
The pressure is 27psi
